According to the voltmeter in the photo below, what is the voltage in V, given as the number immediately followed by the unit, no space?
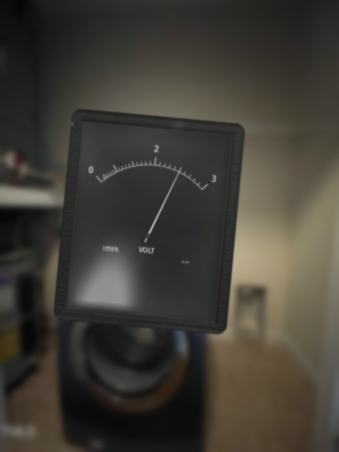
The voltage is 2.5V
